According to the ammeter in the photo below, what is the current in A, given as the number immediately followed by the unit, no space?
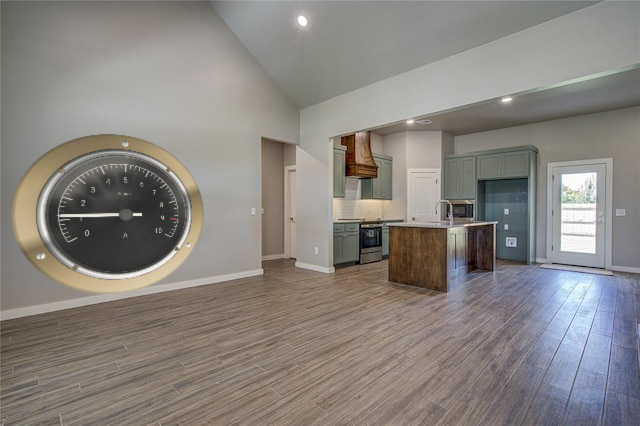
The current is 1.2A
